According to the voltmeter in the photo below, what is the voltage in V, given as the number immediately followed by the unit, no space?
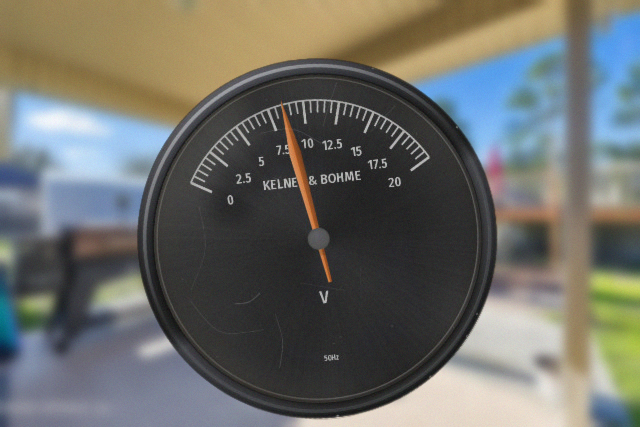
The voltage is 8.5V
